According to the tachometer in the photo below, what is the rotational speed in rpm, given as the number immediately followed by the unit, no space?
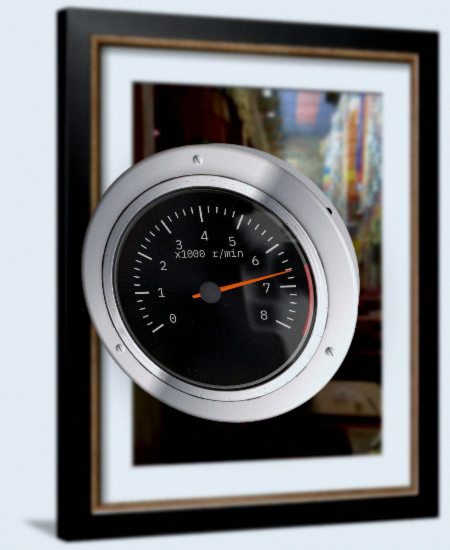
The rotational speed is 6600rpm
